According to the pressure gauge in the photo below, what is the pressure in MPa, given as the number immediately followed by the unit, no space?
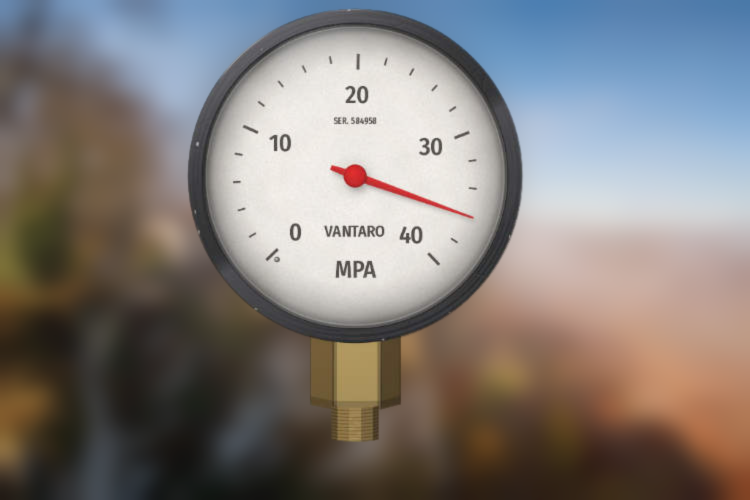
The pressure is 36MPa
